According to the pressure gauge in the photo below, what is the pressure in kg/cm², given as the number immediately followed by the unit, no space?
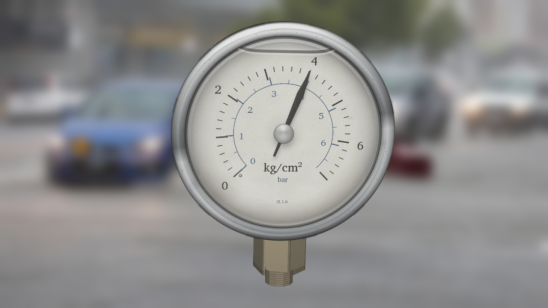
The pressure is 4kg/cm²
